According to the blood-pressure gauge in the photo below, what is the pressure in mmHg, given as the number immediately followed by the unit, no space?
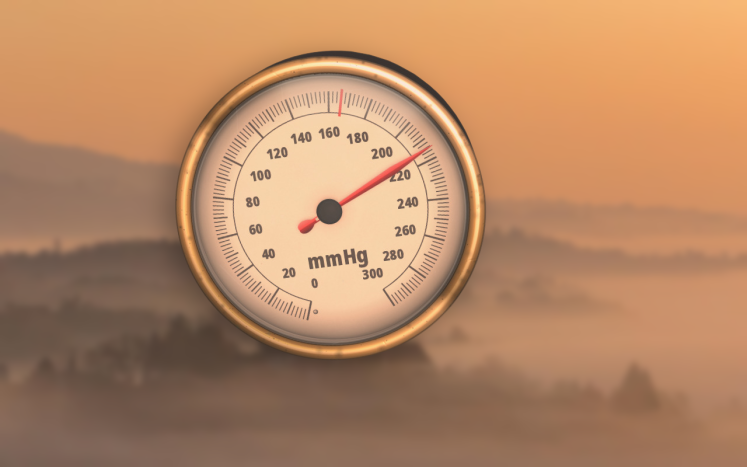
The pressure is 214mmHg
